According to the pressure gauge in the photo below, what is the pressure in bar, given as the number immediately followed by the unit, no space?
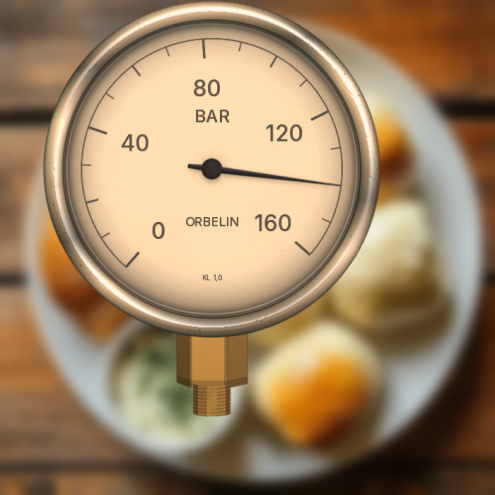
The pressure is 140bar
